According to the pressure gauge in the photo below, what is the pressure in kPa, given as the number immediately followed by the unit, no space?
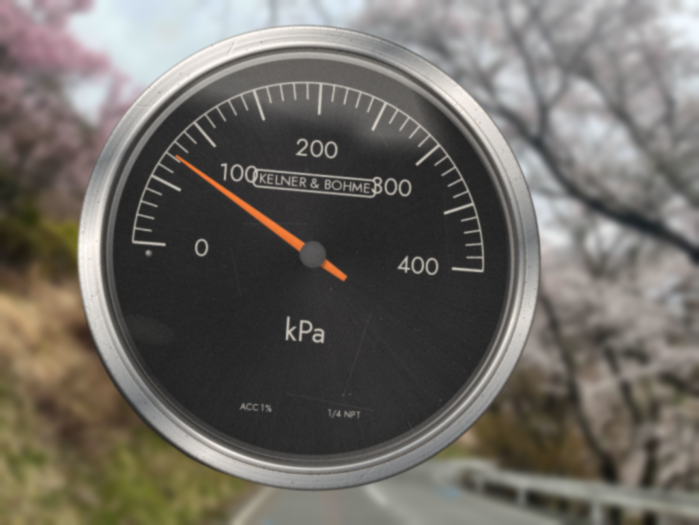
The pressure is 70kPa
